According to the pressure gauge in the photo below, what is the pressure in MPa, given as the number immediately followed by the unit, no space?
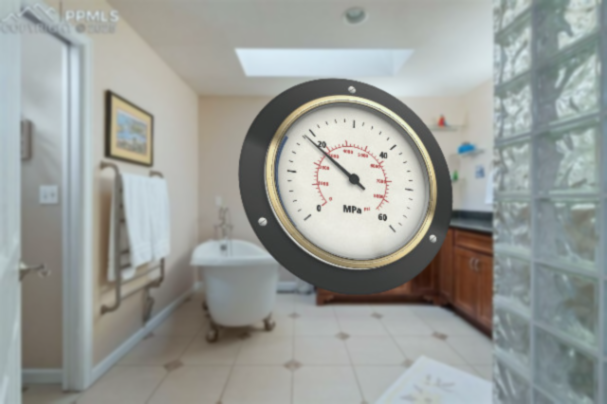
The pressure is 18MPa
